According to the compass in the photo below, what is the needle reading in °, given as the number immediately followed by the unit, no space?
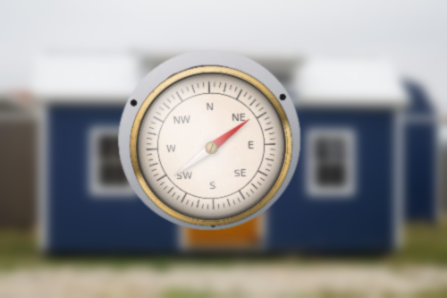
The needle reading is 55°
